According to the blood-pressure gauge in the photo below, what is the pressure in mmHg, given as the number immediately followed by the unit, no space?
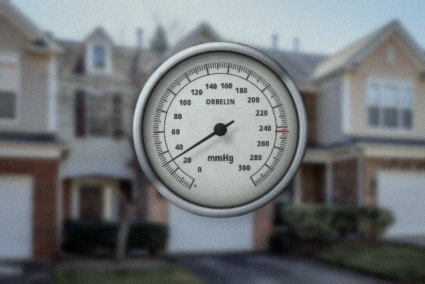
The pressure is 30mmHg
